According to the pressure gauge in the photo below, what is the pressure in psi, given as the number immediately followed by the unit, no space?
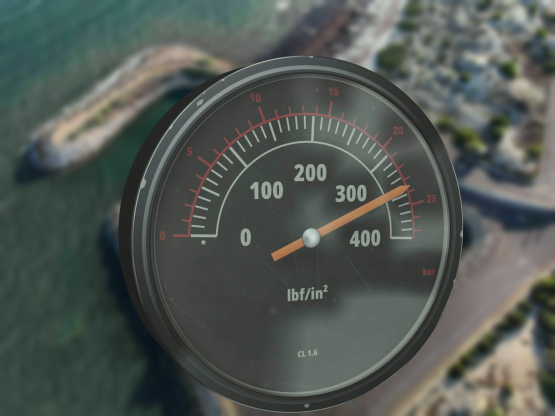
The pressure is 340psi
